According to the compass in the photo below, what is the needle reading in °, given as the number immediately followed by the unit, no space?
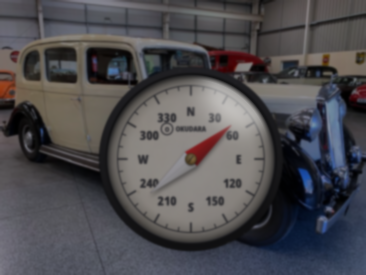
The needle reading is 50°
